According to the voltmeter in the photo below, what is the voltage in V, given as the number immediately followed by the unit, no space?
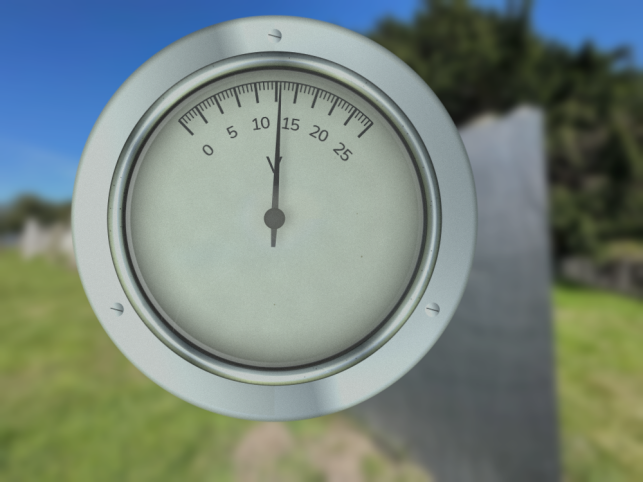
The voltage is 13V
